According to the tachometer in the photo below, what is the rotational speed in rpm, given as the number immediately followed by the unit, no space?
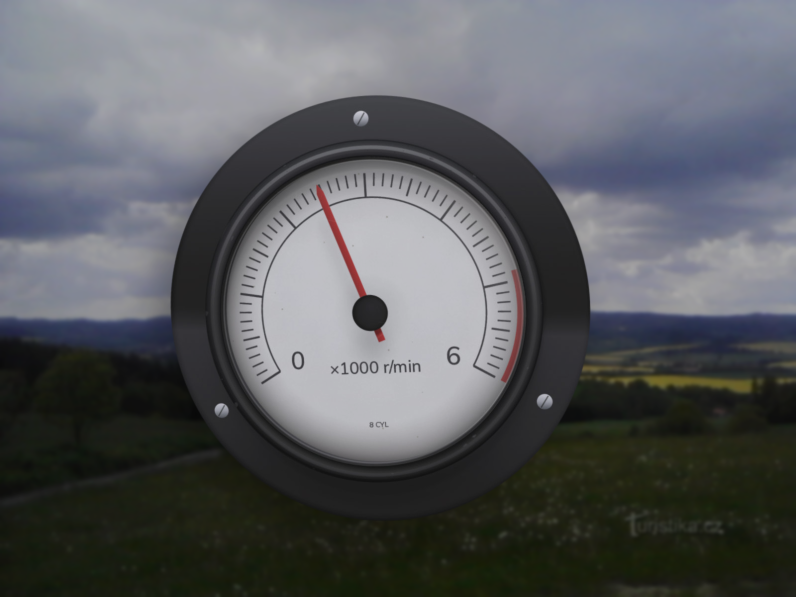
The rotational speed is 2500rpm
